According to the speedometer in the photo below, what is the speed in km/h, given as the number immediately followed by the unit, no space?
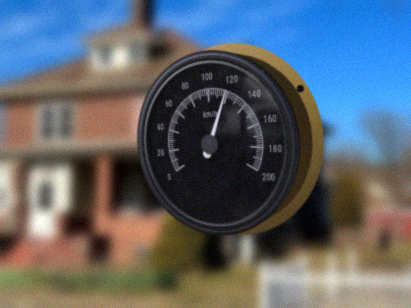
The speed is 120km/h
